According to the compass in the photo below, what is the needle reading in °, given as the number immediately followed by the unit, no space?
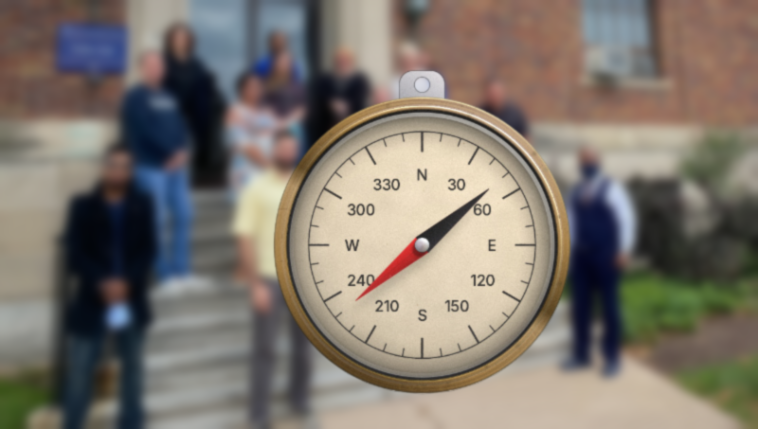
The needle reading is 230°
